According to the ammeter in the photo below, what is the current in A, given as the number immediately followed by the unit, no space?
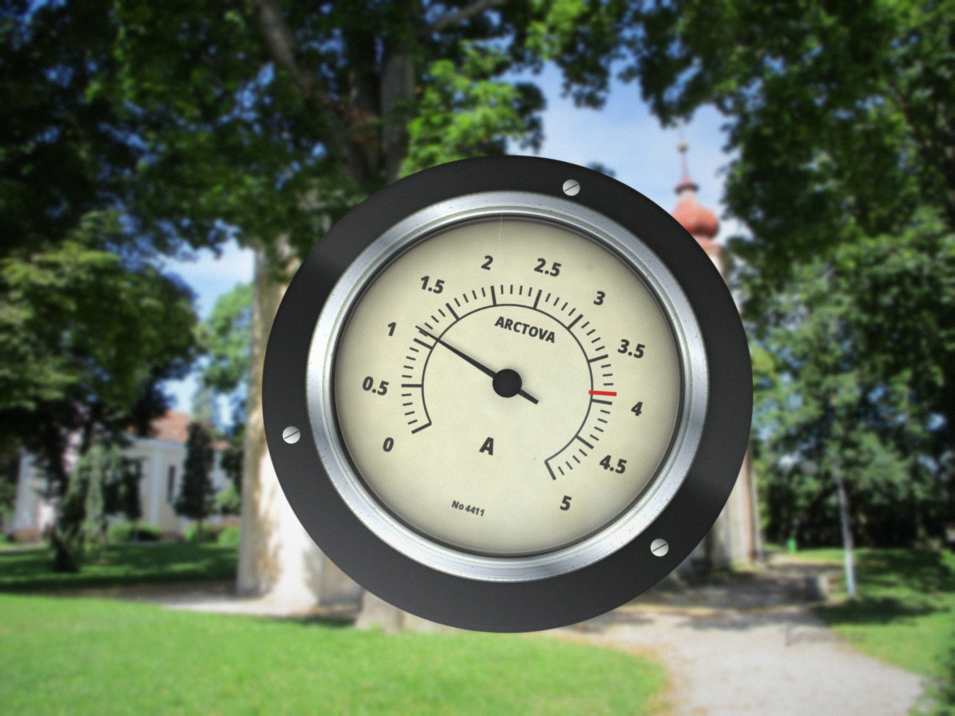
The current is 1.1A
